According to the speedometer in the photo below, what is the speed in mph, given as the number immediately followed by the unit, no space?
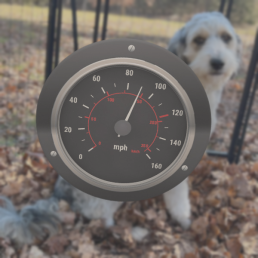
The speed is 90mph
